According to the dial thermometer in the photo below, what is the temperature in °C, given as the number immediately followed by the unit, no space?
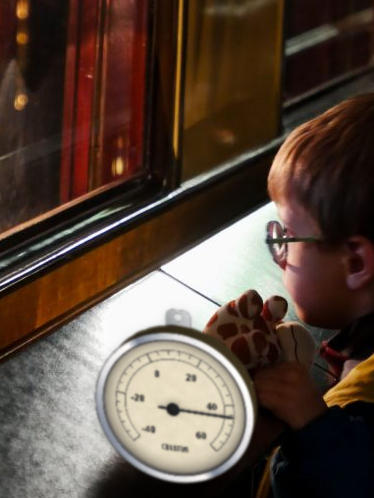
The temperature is 44°C
